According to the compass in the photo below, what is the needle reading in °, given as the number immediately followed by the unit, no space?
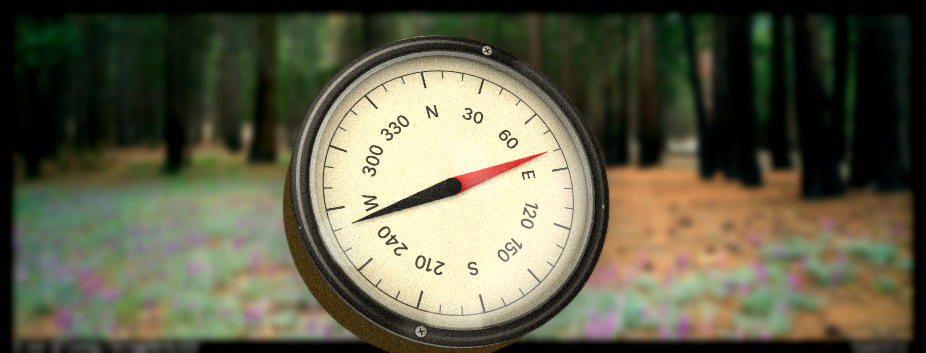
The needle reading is 80°
